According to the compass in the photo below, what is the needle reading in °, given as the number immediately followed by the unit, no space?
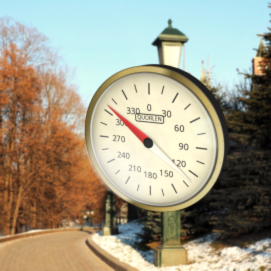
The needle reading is 307.5°
